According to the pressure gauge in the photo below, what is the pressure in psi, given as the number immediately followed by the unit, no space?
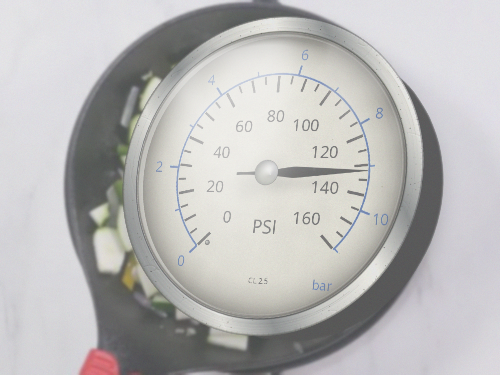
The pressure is 132.5psi
